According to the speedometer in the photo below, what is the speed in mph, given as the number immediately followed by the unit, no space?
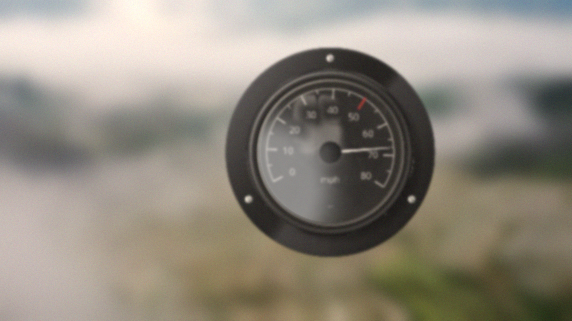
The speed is 67.5mph
